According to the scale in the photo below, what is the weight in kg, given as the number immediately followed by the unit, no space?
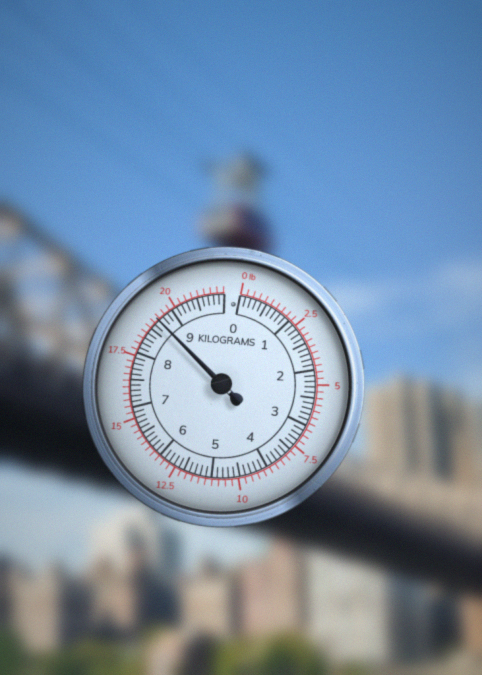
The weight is 8.7kg
